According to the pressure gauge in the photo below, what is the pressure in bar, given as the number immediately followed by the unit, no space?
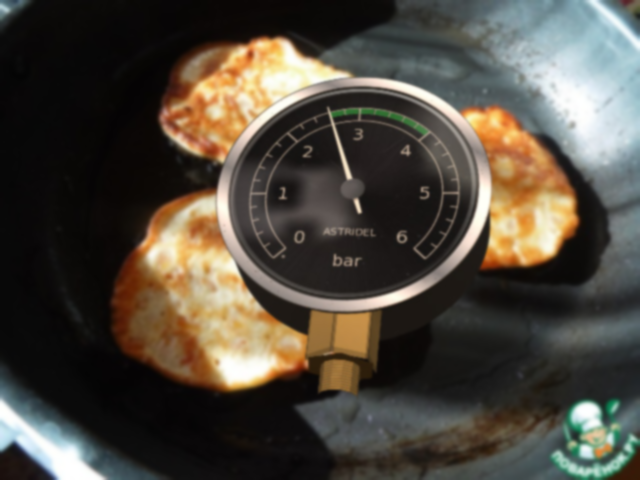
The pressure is 2.6bar
